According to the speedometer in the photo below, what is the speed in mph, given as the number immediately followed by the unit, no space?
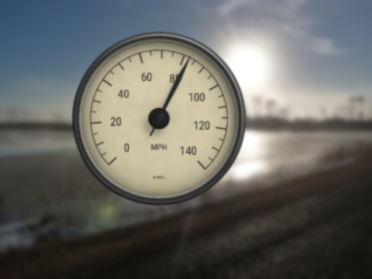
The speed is 82.5mph
